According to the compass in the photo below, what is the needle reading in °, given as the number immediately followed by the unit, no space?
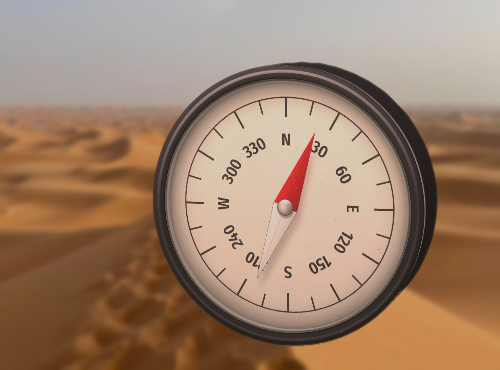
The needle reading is 22.5°
